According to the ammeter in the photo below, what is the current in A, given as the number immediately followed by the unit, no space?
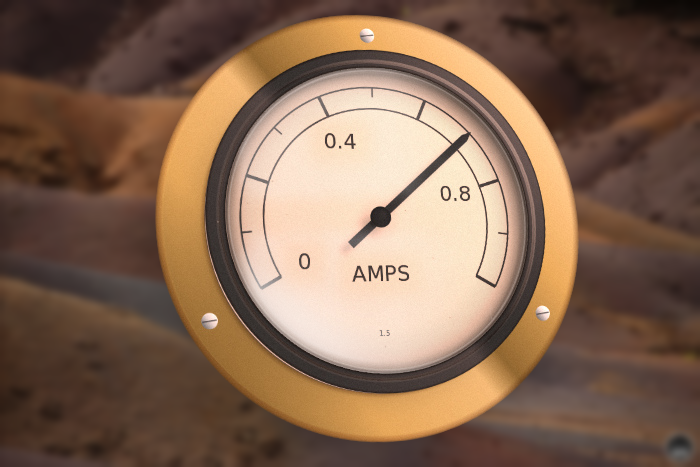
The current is 0.7A
